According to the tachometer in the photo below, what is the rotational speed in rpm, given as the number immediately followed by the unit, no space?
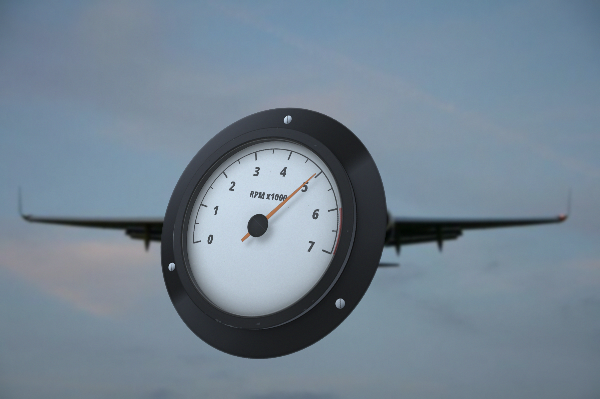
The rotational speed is 5000rpm
